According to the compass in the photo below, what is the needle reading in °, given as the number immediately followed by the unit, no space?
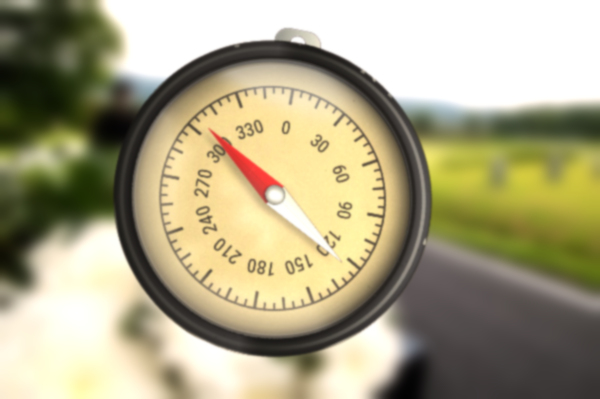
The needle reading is 305°
